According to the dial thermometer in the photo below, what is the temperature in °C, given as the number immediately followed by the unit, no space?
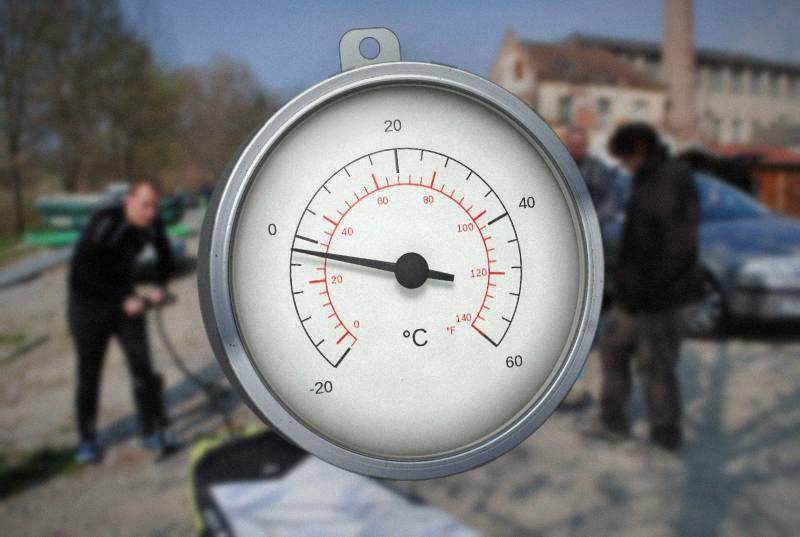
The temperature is -2°C
